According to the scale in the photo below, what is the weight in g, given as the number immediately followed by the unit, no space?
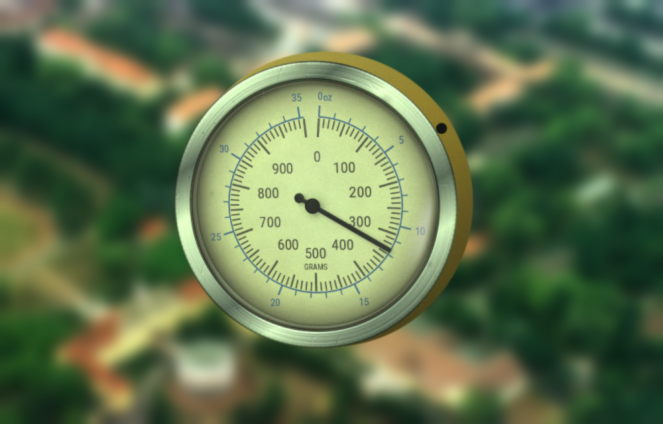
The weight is 330g
